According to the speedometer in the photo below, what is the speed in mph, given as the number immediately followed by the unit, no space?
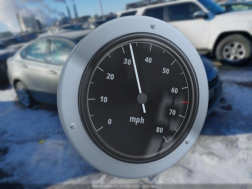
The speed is 32.5mph
